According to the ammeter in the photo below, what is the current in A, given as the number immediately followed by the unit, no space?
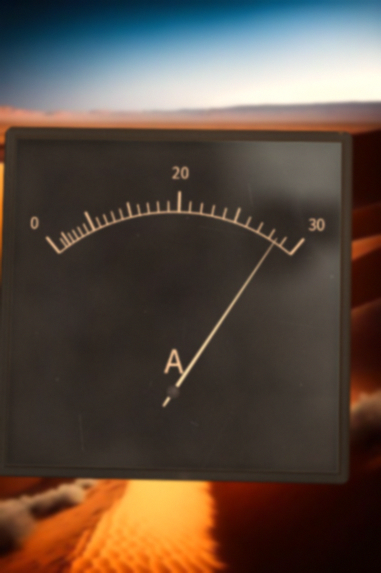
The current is 28.5A
